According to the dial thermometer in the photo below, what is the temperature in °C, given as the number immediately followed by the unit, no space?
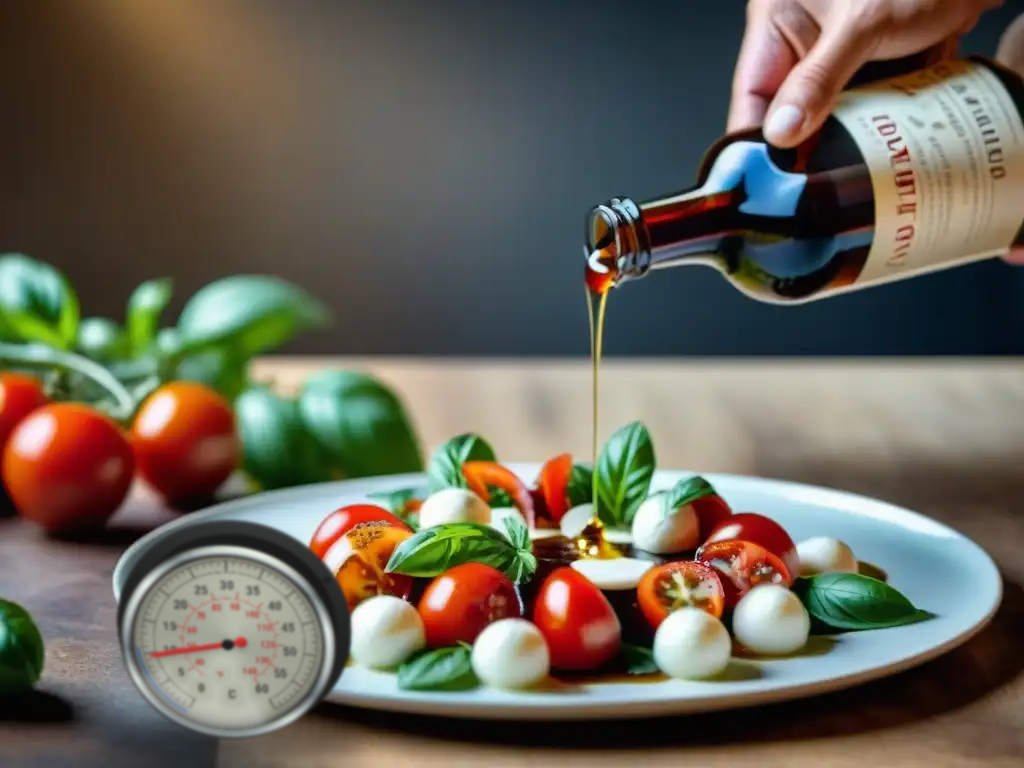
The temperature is 10°C
